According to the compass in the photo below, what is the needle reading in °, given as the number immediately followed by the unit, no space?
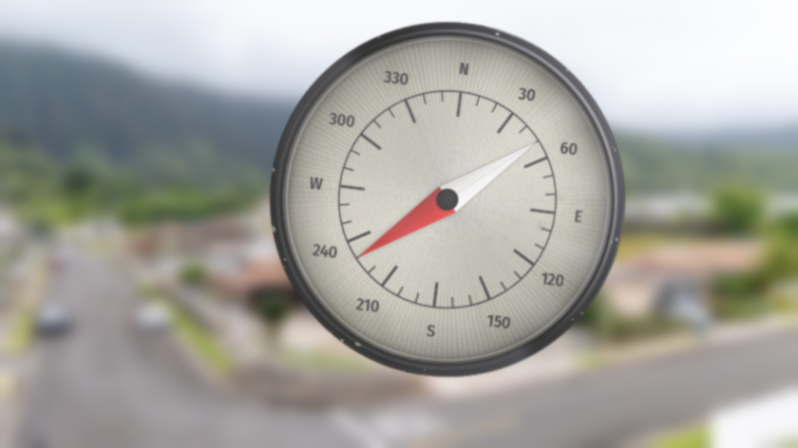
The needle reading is 230°
